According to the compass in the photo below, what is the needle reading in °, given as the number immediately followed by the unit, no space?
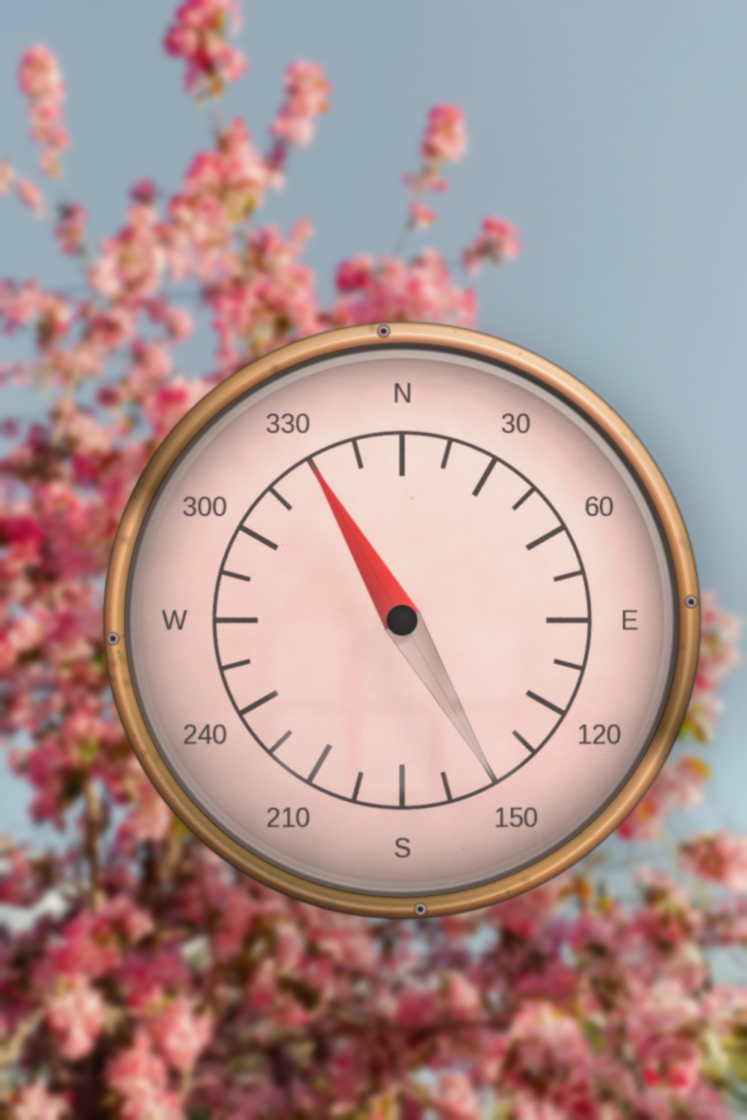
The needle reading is 330°
